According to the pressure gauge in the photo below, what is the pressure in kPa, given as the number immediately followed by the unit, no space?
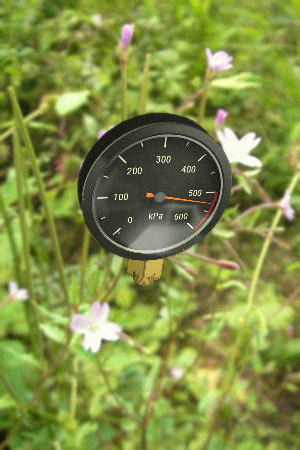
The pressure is 525kPa
